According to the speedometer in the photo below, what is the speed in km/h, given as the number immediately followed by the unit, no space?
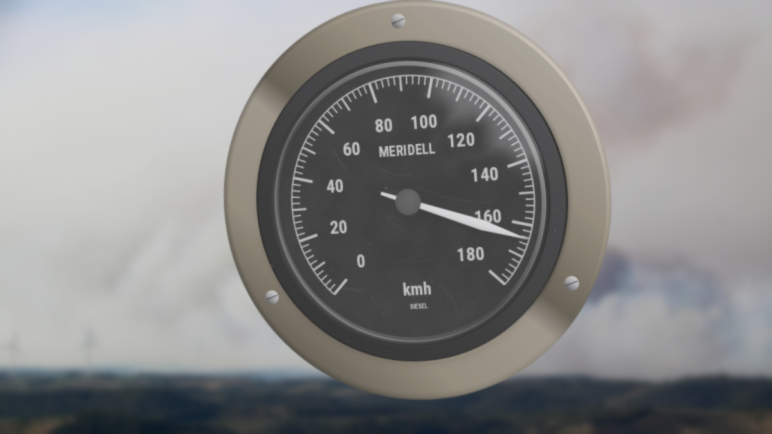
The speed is 164km/h
